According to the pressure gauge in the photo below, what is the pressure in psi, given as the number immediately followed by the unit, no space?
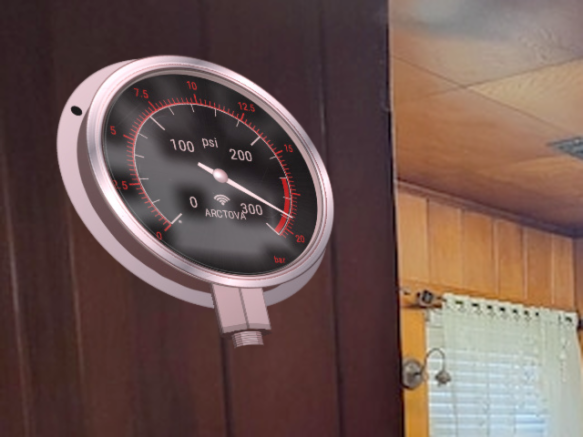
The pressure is 280psi
